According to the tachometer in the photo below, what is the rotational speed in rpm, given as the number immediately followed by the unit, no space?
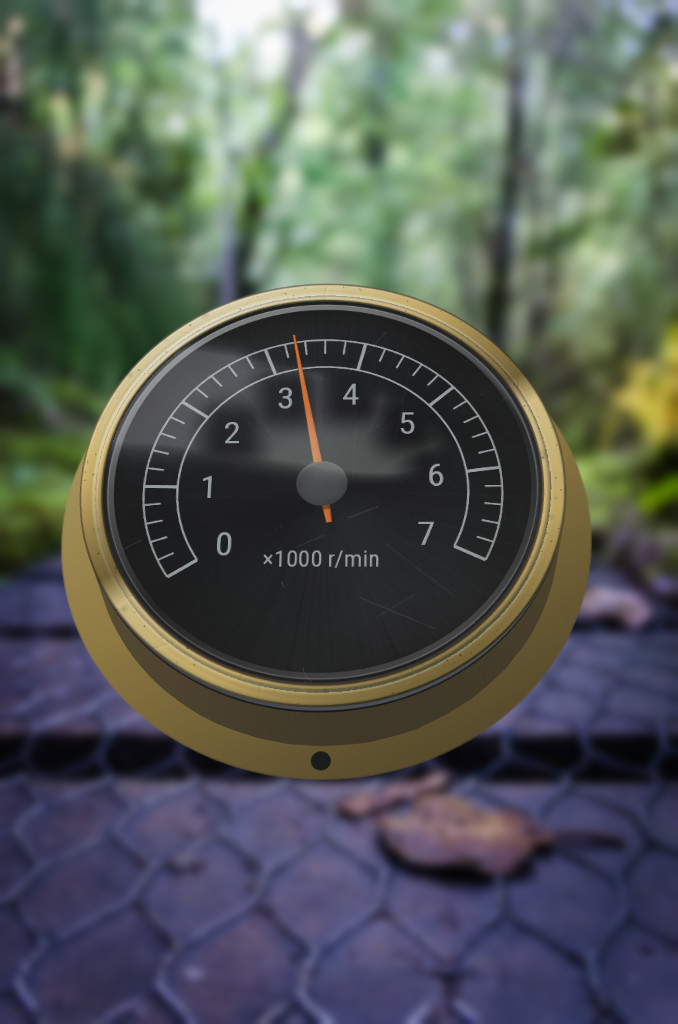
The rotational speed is 3300rpm
